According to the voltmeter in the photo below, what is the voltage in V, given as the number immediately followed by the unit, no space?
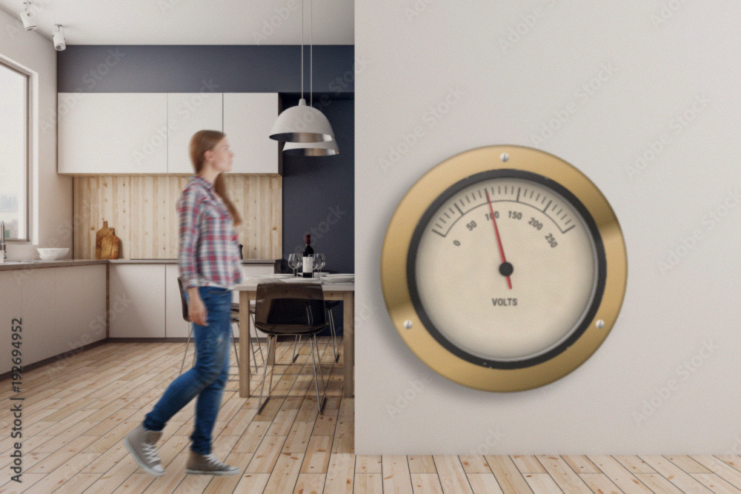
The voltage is 100V
